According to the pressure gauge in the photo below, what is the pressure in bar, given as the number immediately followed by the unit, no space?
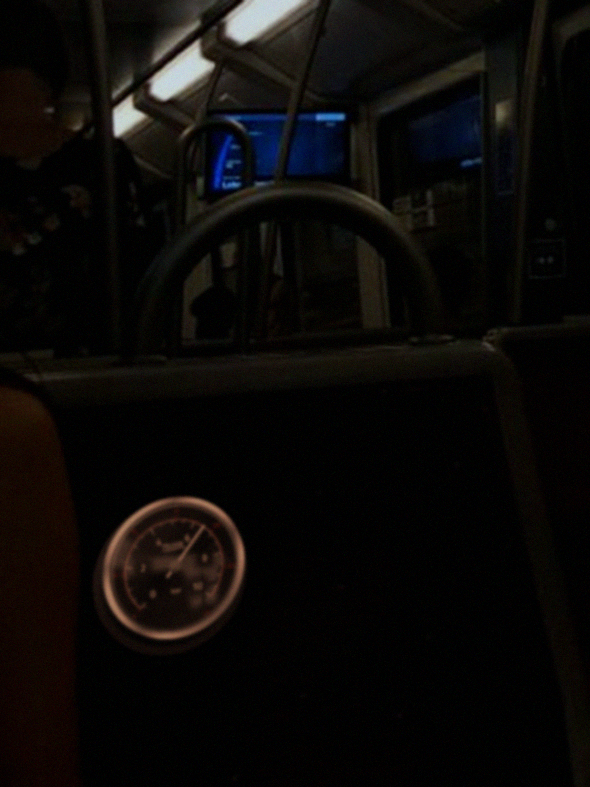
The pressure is 6.5bar
